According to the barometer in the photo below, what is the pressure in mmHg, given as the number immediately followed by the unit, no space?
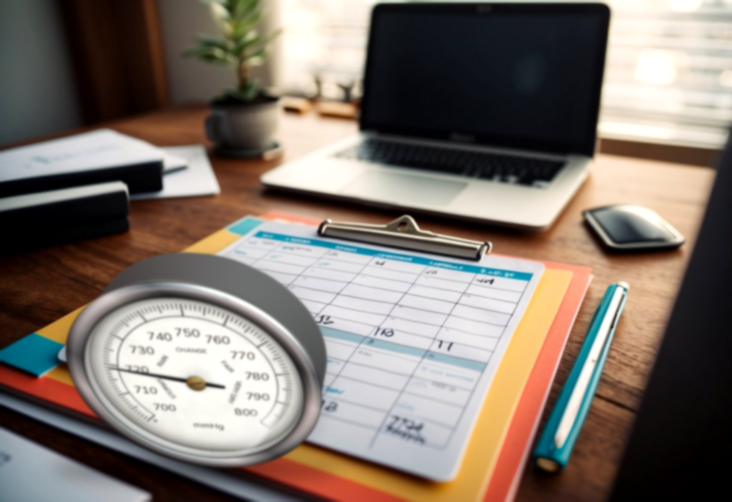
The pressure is 720mmHg
